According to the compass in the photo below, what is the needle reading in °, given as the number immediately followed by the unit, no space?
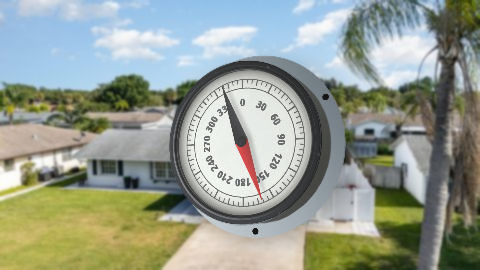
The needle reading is 160°
